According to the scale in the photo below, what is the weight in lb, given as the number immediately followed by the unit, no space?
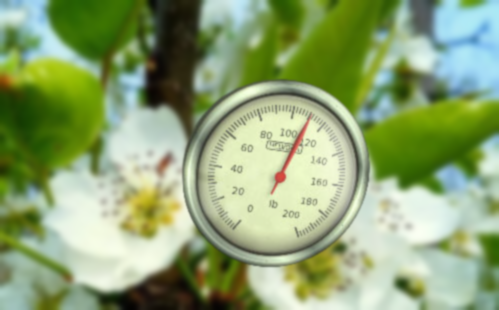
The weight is 110lb
